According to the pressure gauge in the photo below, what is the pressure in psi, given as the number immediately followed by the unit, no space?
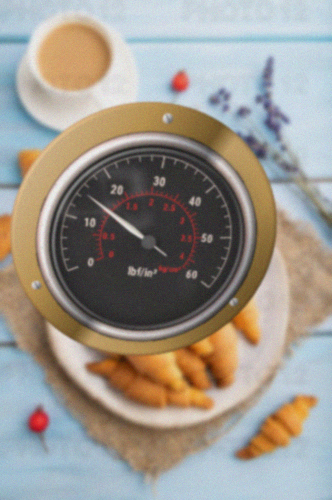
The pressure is 15psi
